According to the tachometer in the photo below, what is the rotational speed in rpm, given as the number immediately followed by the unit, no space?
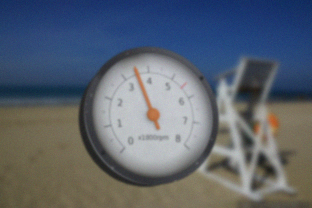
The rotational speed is 3500rpm
